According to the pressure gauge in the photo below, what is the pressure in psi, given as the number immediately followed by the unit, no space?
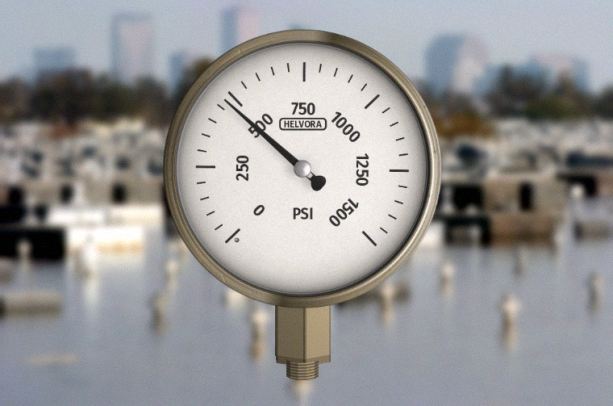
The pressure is 475psi
